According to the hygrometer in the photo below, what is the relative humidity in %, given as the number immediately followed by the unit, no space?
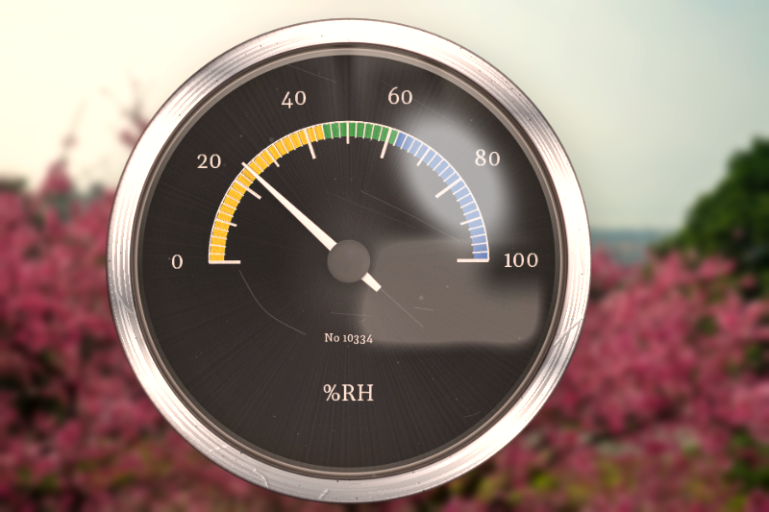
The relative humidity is 24%
